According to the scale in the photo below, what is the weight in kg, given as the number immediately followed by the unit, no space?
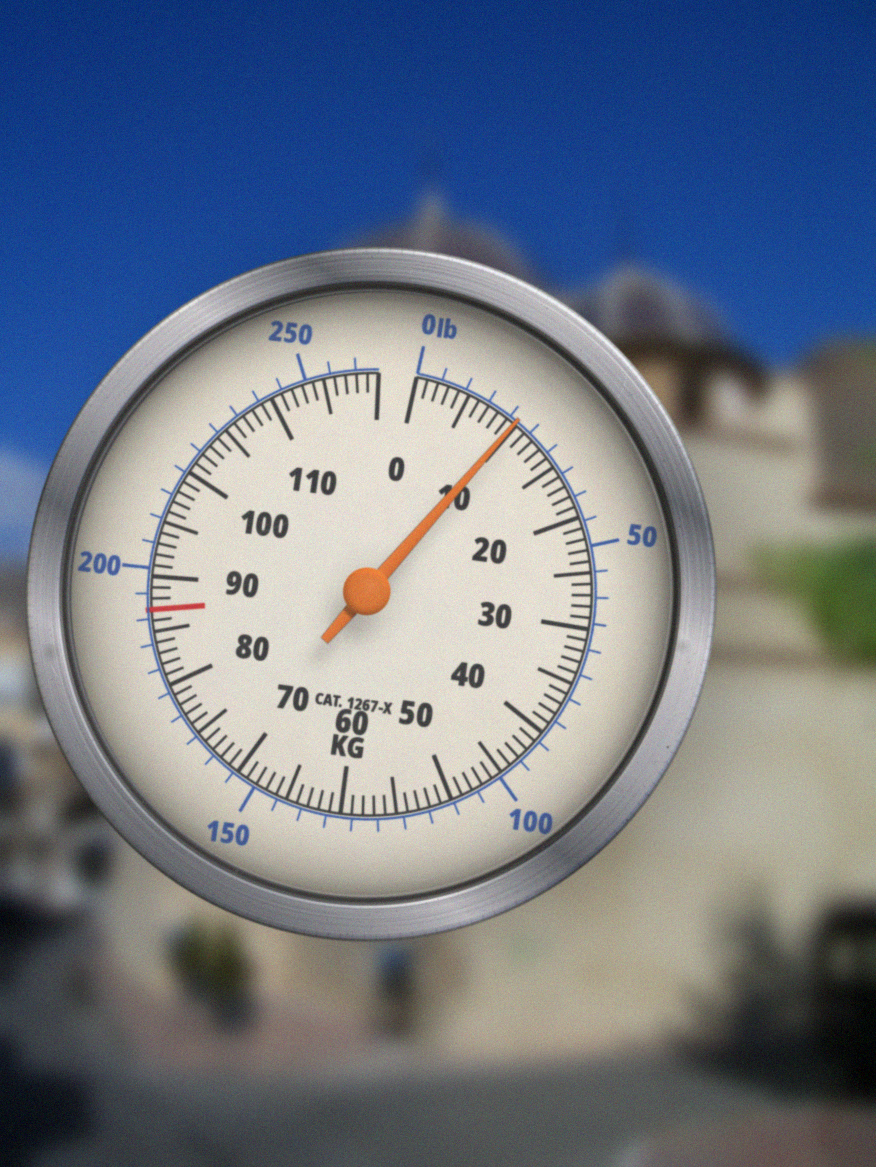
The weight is 10kg
